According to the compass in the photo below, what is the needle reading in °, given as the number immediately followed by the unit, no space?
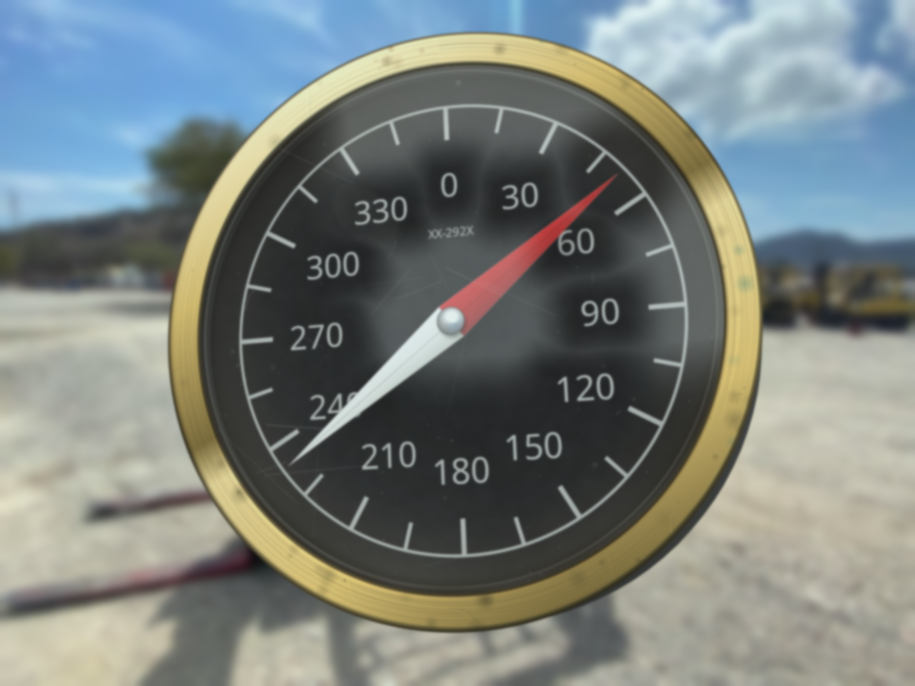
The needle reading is 52.5°
